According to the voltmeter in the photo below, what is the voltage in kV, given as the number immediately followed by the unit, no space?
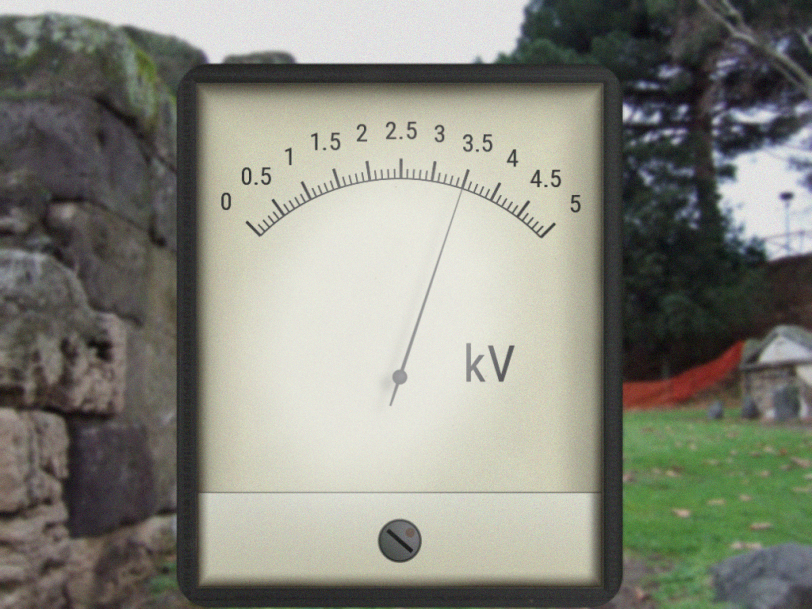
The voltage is 3.5kV
